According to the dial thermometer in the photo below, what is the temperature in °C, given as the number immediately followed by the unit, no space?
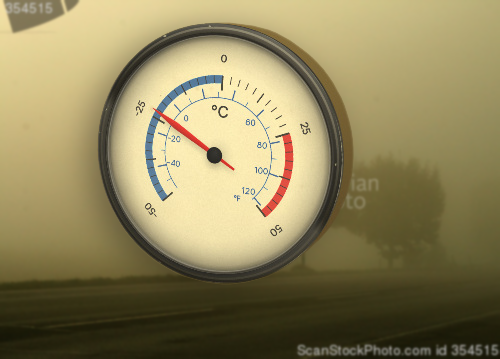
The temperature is -22.5°C
